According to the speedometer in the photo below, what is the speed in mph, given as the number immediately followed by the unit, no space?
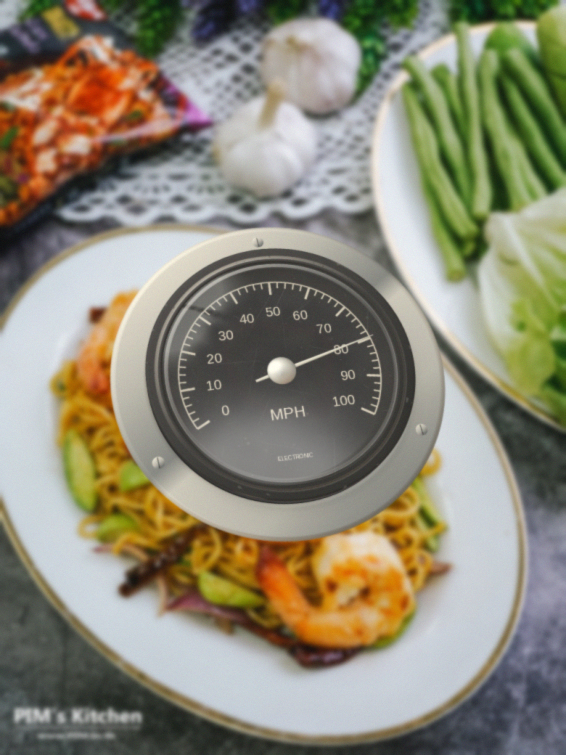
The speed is 80mph
